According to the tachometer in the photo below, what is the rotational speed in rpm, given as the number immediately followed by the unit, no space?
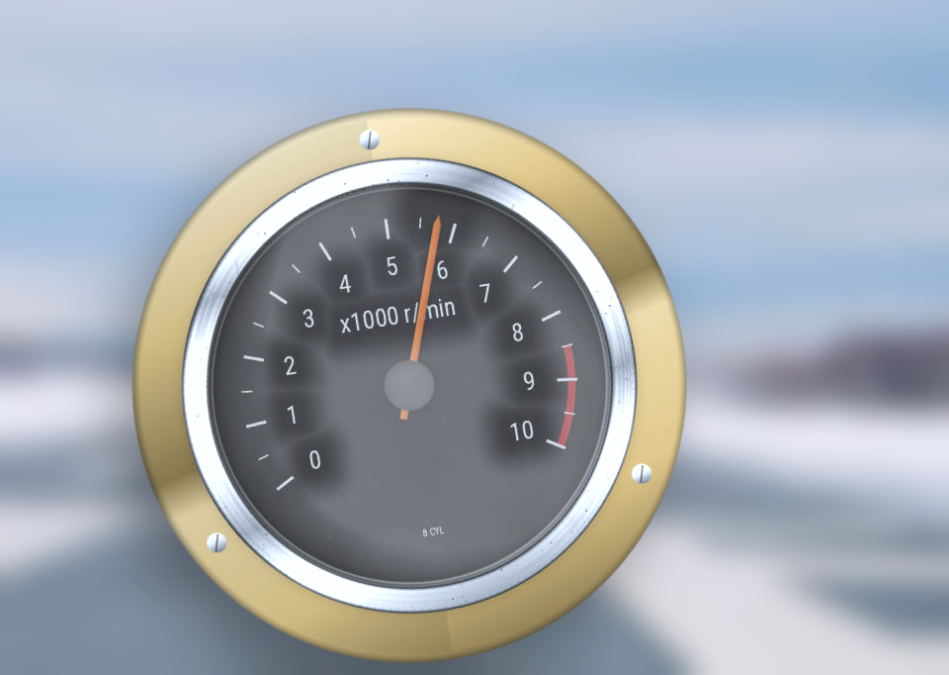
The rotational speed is 5750rpm
